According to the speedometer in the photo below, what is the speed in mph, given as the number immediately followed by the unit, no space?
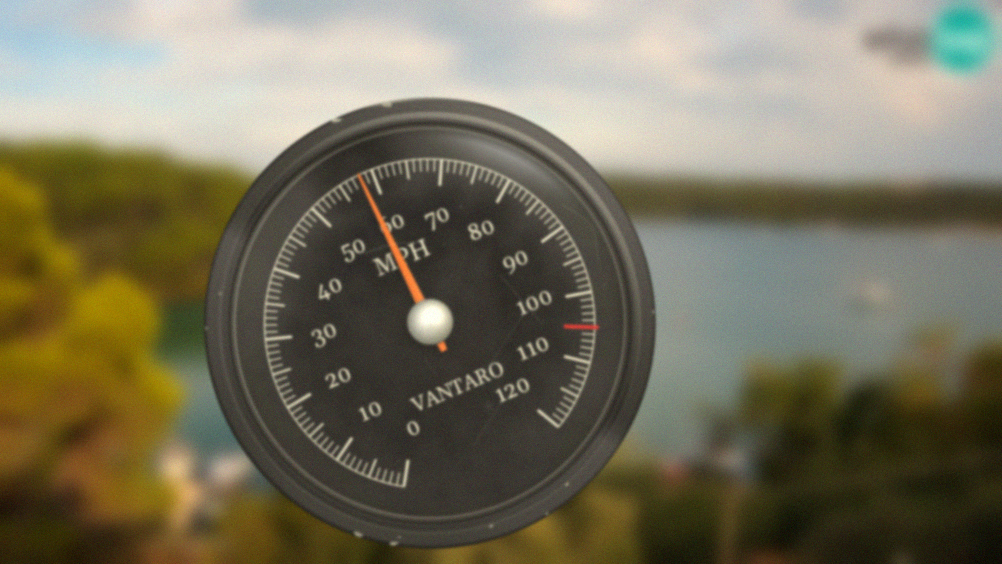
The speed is 58mph
